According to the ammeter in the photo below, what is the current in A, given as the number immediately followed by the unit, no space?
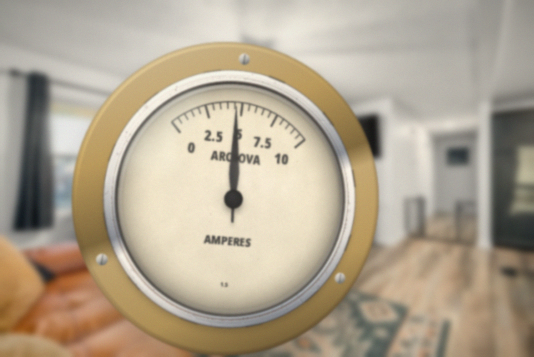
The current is 4.5A
